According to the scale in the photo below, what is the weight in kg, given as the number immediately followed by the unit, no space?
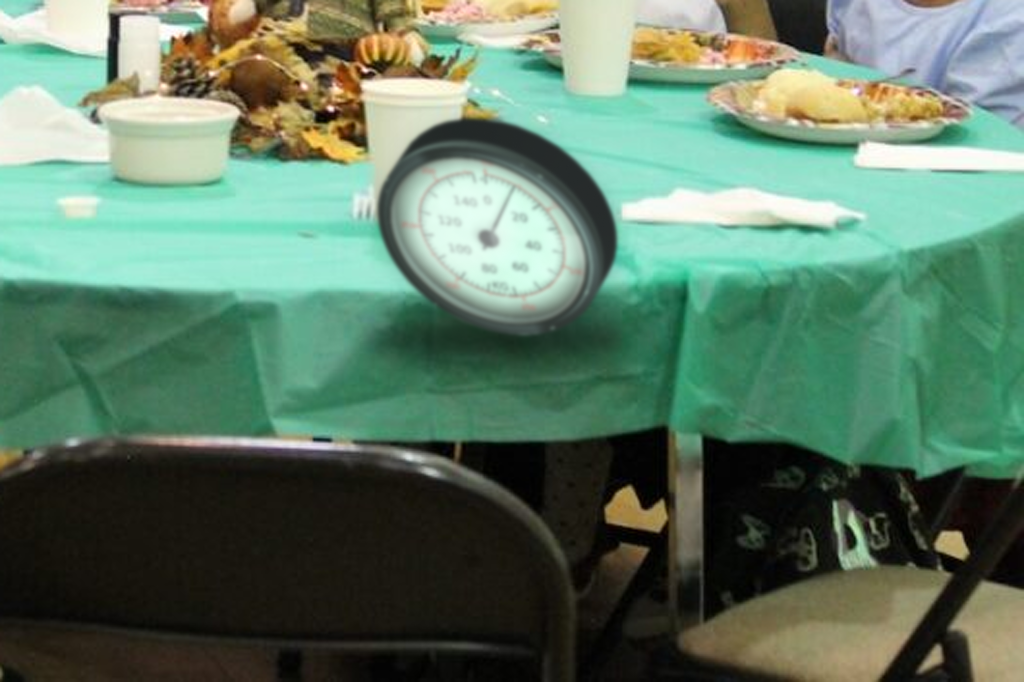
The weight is 10kg
